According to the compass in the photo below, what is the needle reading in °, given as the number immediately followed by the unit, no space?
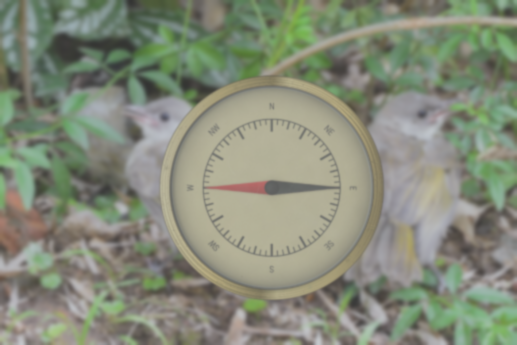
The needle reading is 270°
